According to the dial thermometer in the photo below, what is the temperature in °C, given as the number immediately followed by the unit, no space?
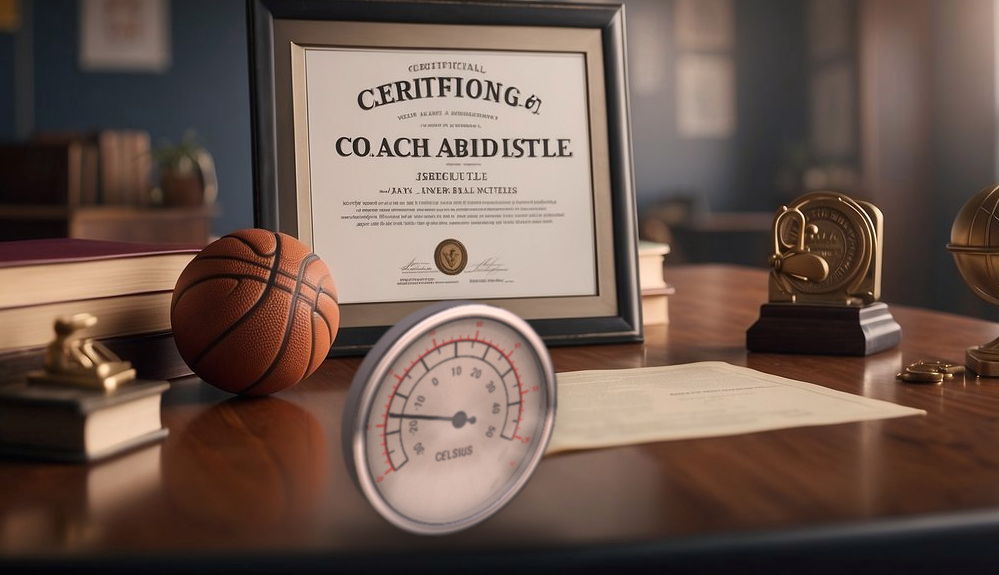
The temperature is -15°C
